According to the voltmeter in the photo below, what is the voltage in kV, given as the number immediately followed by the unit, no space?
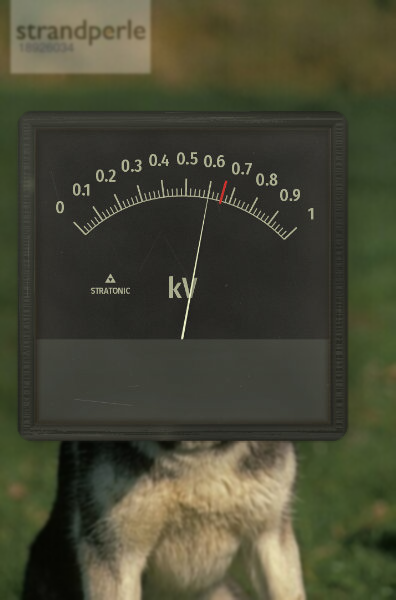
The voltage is 0.6kV
